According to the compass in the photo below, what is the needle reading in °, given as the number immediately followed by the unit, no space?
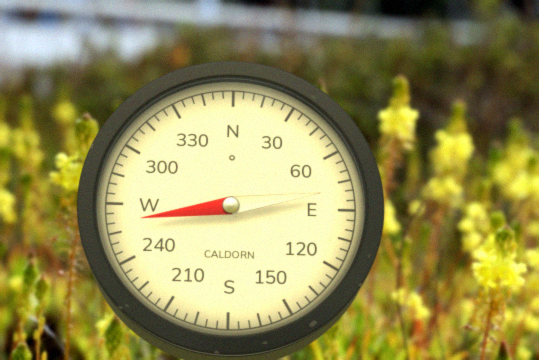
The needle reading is 260°
